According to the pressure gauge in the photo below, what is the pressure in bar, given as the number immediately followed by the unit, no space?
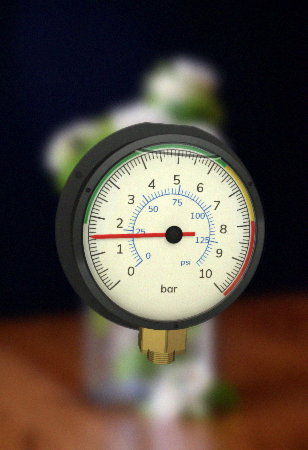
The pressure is 1.5bar
